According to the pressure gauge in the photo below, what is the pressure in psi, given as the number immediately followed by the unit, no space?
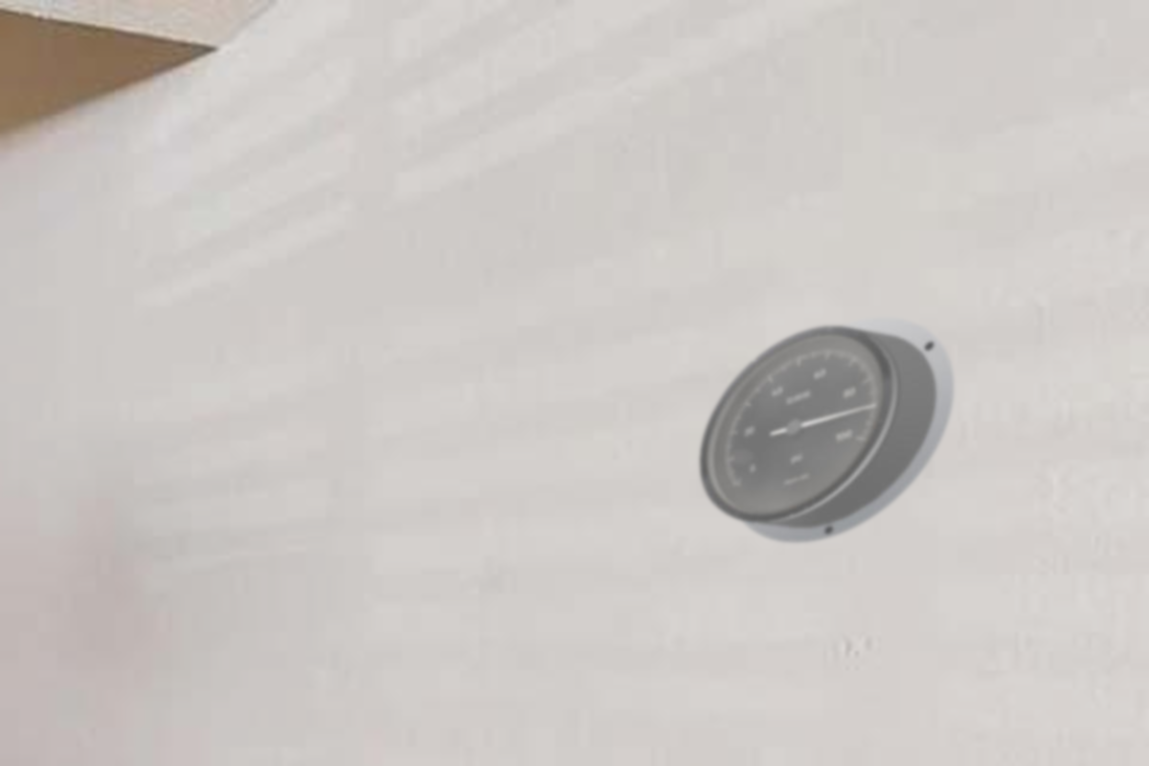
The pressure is 90psi
